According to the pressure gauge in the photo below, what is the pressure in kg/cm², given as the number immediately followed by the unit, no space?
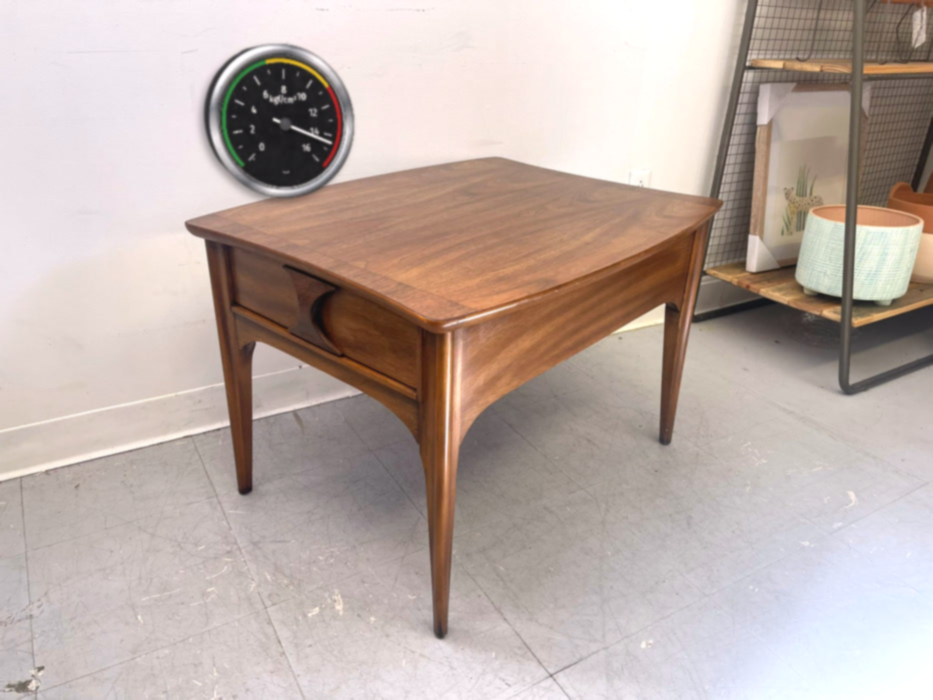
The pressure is 14.5kg/cm²
